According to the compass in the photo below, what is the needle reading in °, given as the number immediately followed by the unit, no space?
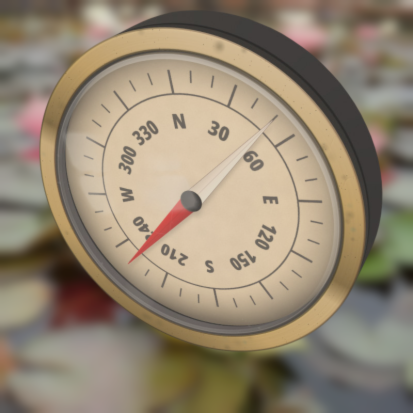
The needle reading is 230°
